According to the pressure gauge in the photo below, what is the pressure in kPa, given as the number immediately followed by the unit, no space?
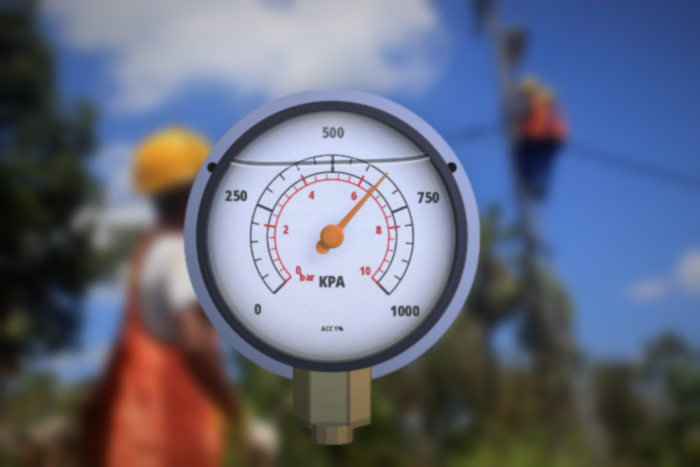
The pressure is 650kPa
